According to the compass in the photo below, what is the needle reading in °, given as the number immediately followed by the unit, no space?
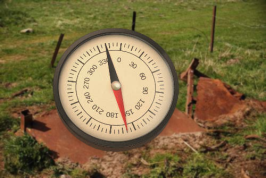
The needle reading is 160°
